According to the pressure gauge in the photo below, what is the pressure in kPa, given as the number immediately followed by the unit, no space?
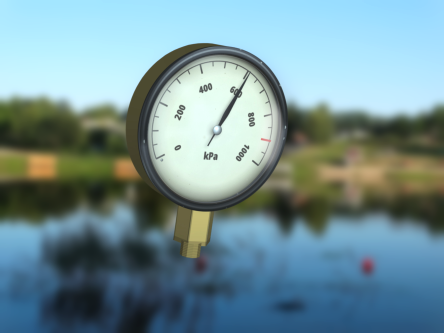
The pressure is 600kPa
